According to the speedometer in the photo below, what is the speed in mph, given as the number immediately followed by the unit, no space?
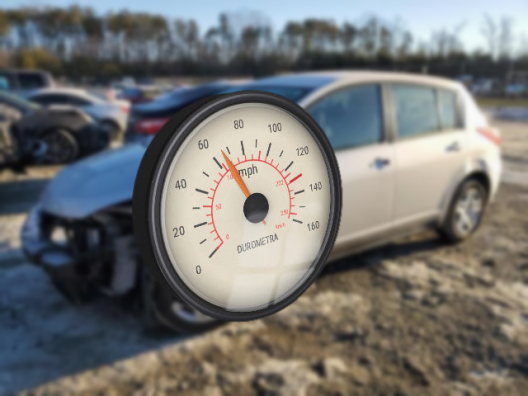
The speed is 65mph
